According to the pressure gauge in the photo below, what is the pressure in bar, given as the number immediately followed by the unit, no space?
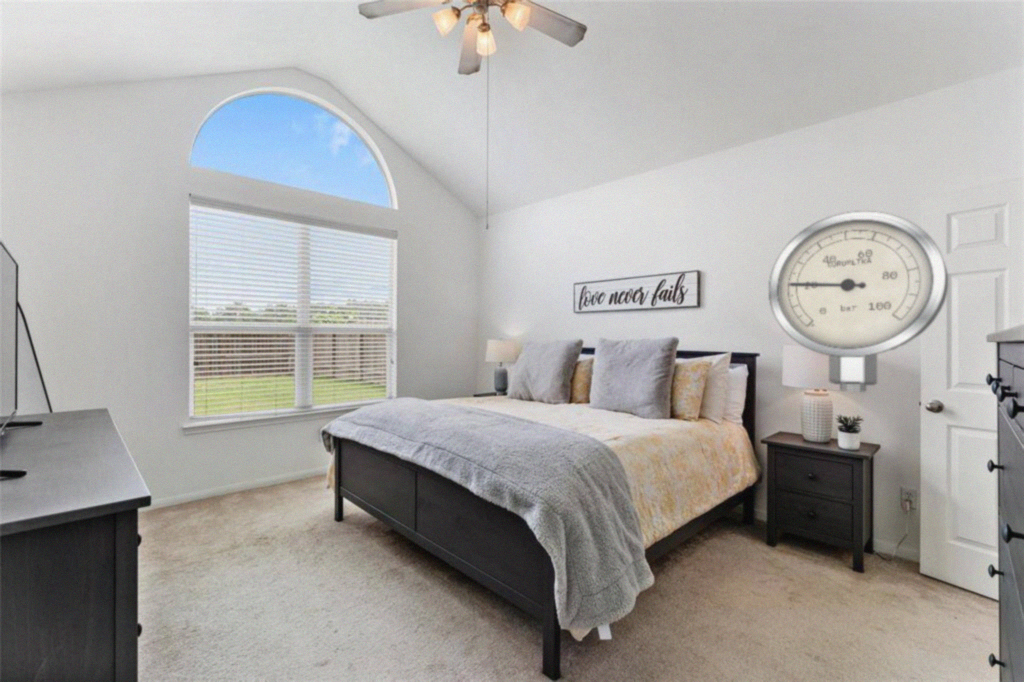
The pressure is 20bar
